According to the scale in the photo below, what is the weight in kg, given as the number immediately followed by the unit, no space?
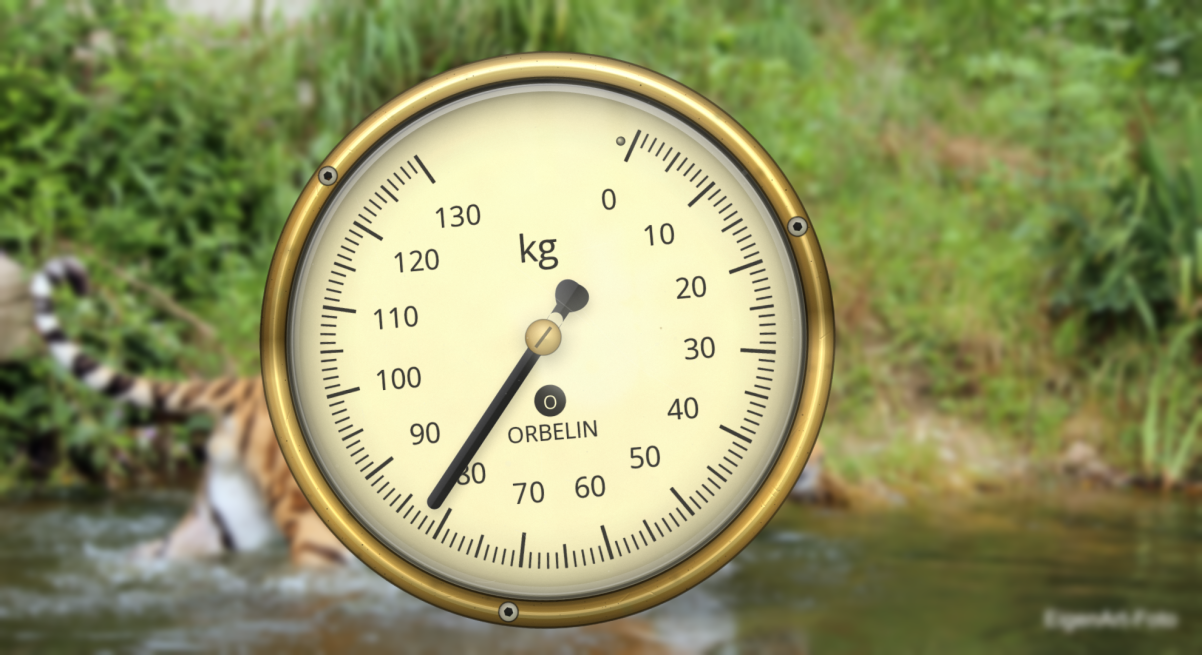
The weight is 82kg
